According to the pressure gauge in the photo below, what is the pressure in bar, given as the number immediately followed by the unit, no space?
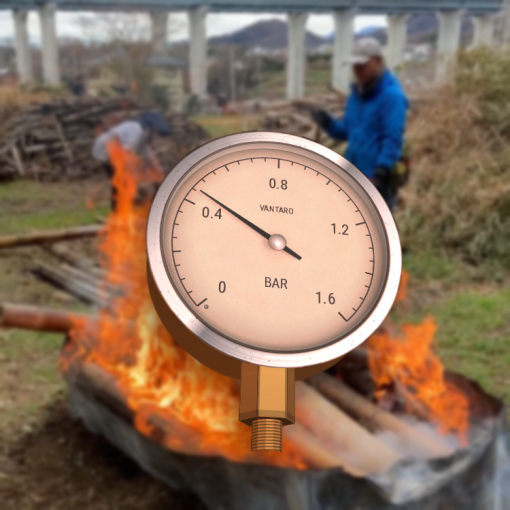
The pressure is 0.45bar
